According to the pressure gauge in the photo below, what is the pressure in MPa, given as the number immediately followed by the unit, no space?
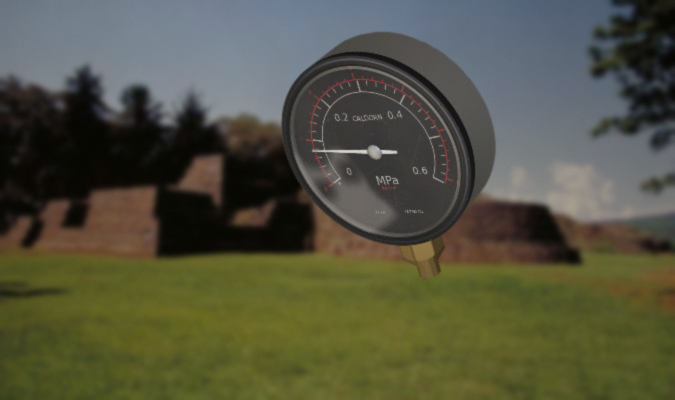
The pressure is 0.08MPa
